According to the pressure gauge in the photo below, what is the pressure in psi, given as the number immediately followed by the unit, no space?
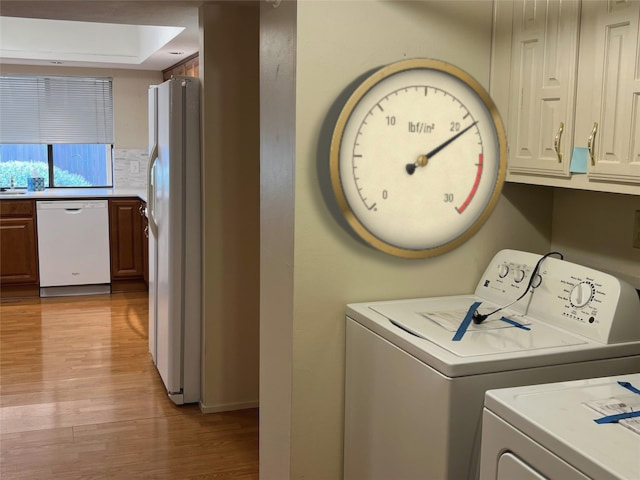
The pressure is 21psi
